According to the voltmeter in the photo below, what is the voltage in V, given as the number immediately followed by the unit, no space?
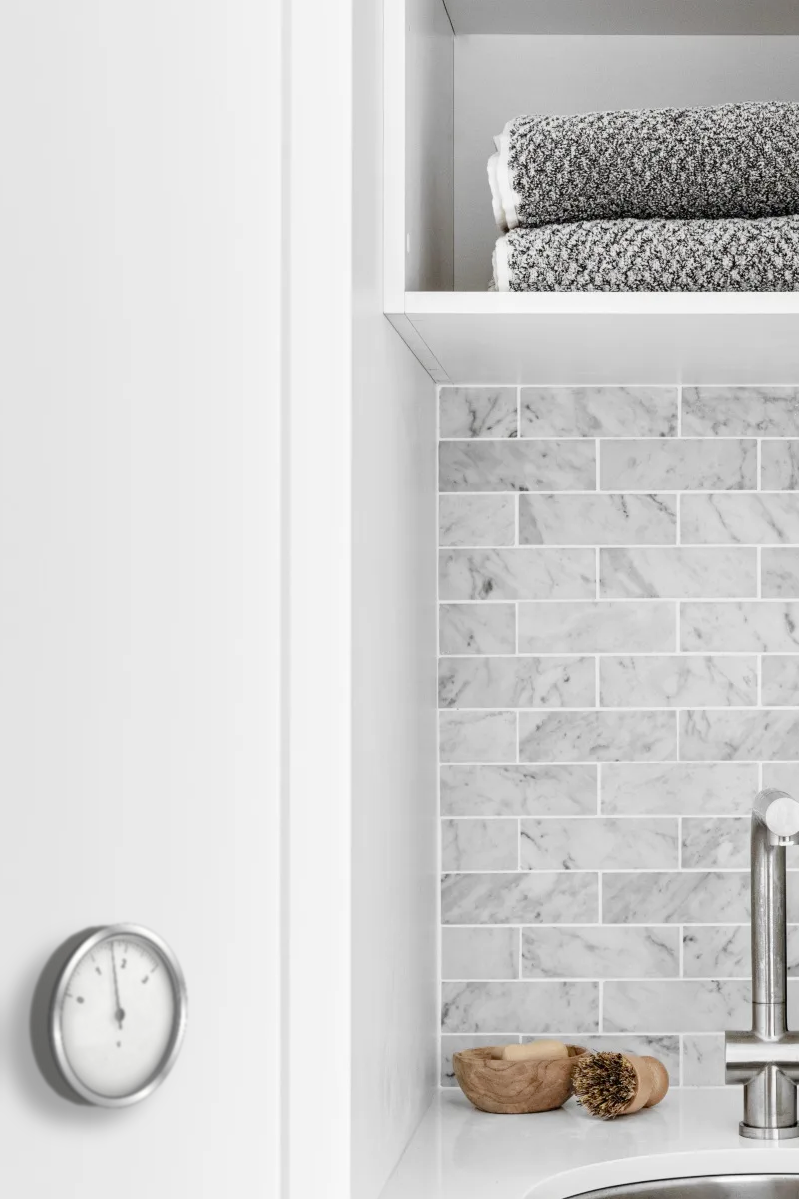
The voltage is 1.5V
